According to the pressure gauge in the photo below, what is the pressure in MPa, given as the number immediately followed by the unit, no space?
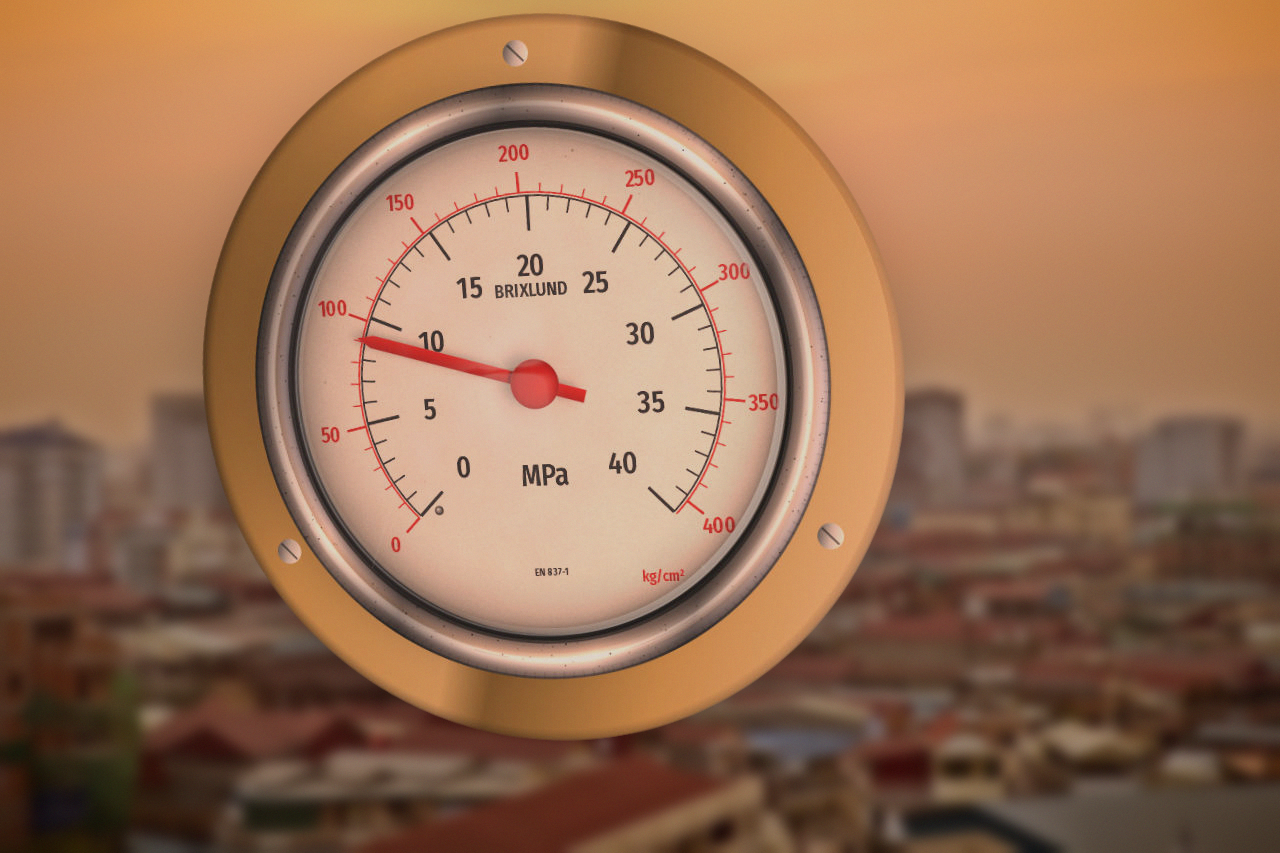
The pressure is 9MPa
